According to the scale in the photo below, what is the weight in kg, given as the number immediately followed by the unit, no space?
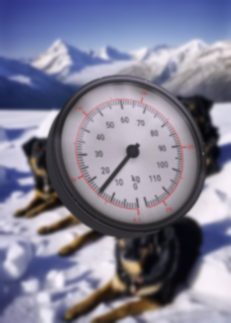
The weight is 15kg
